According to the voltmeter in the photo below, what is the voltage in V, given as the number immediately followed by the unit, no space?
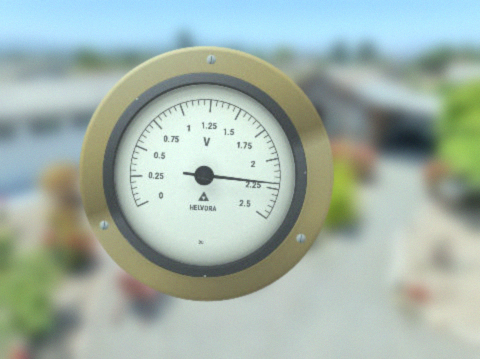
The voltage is 2.2V
